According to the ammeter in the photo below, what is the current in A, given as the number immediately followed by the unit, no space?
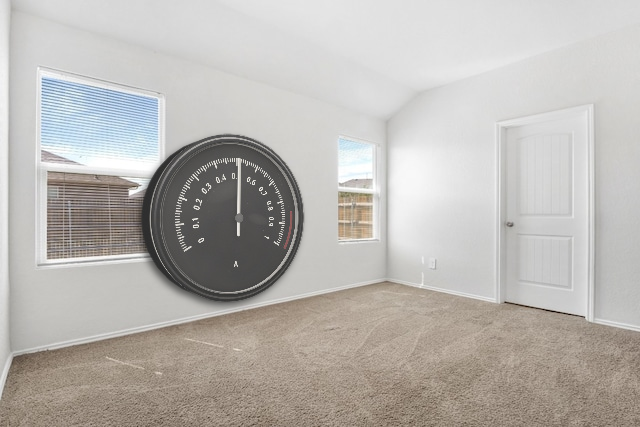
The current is 0.5A
